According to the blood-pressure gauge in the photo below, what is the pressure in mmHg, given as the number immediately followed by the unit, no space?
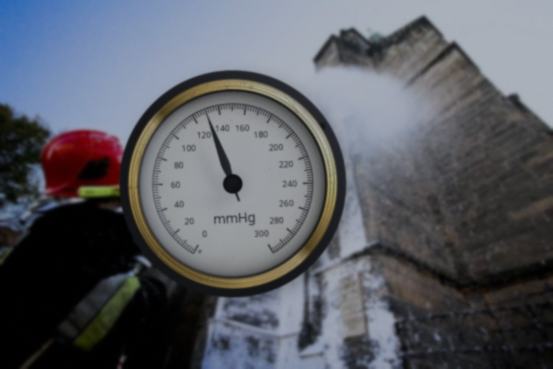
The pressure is 130mmHg
